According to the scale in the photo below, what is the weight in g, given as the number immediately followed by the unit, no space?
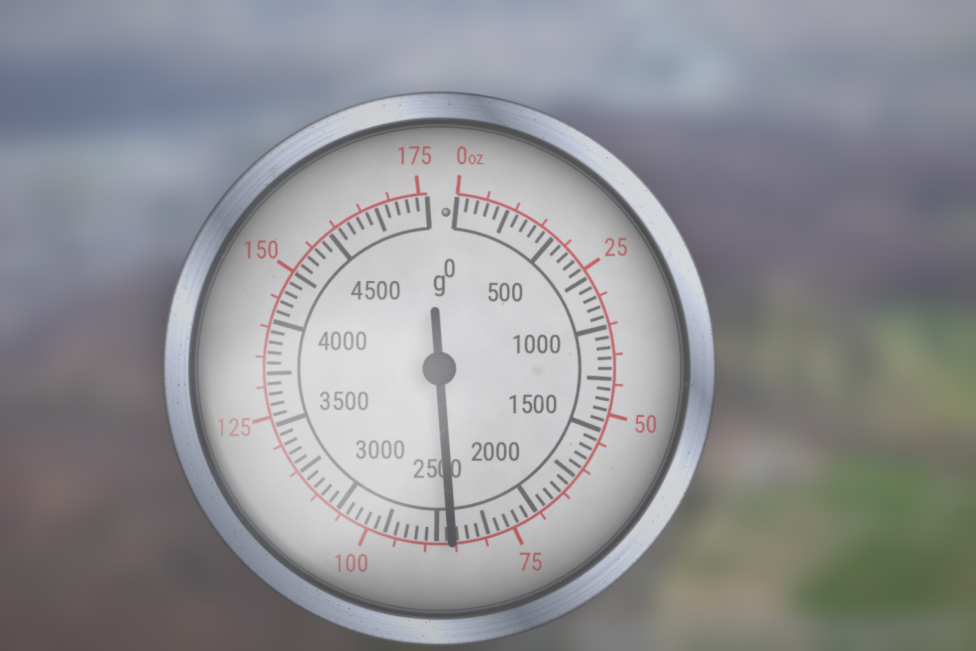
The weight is 2425g
